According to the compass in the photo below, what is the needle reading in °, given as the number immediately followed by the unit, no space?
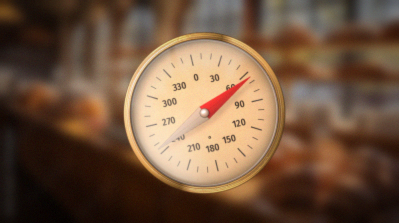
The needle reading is 65°
